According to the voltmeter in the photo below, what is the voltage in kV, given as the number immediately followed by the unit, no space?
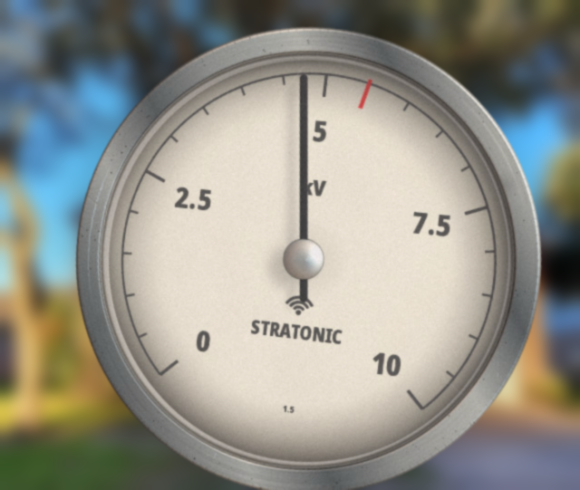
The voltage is 4.75kV
